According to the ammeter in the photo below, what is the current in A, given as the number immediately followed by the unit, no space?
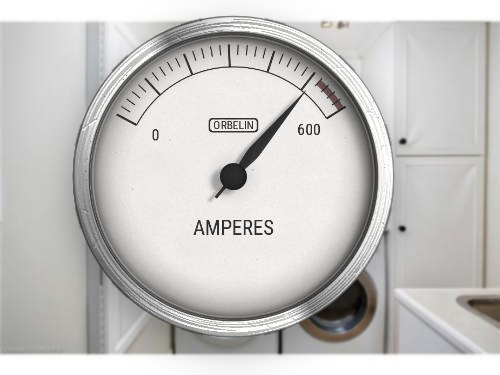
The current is 510A
